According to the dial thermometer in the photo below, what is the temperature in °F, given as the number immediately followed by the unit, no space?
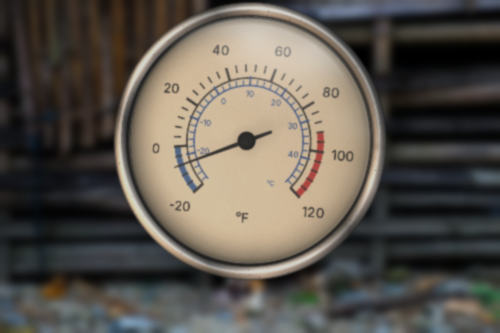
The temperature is -8°F
